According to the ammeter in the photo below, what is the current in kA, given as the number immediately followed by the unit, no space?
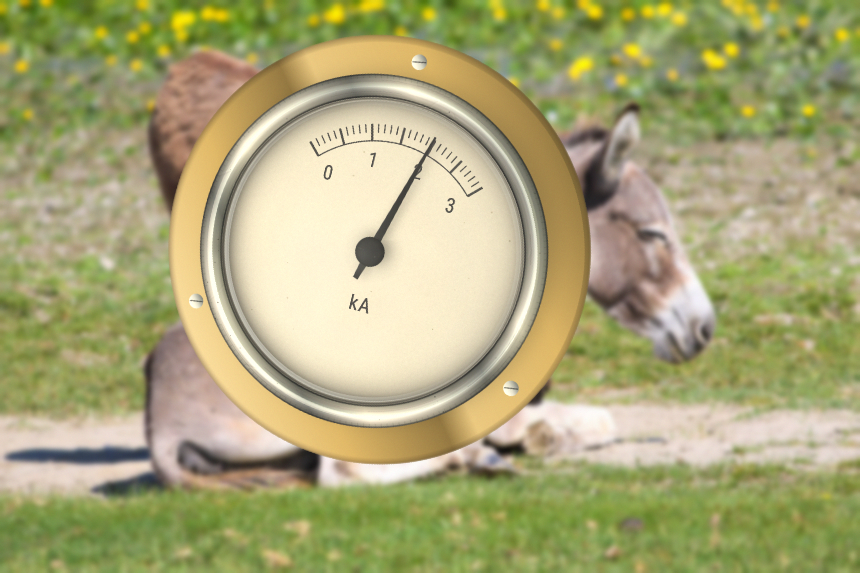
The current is 2kA
